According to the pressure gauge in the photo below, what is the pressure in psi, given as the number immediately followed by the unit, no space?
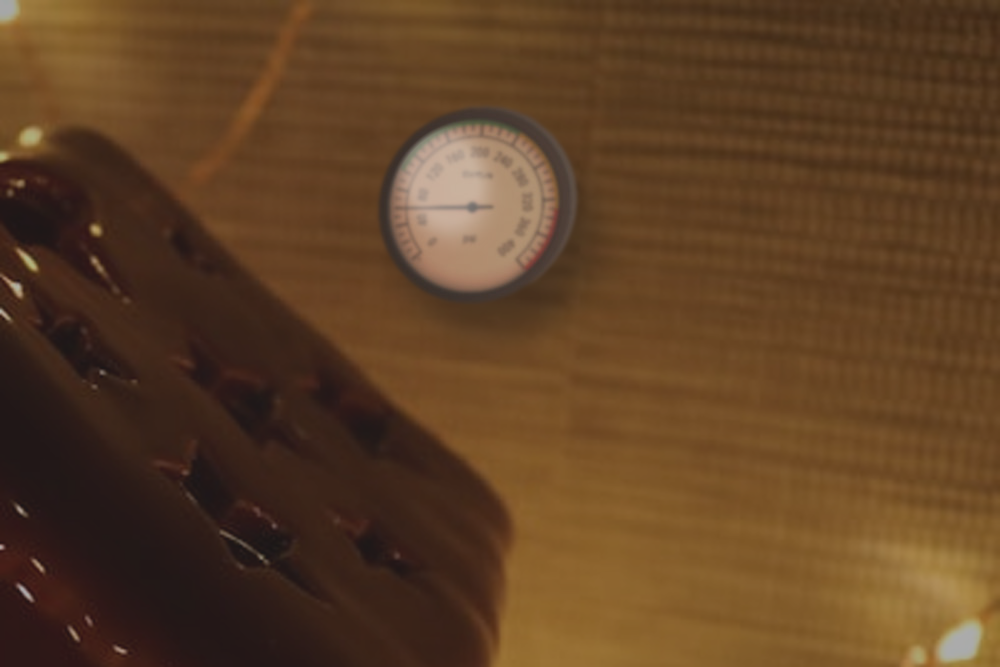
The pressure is 60psi
